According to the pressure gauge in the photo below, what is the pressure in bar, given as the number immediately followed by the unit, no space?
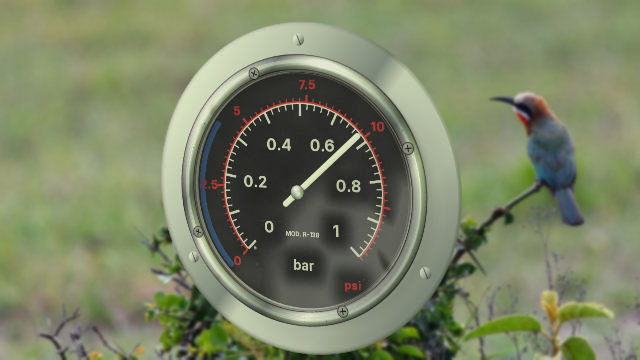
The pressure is 0.68bar
